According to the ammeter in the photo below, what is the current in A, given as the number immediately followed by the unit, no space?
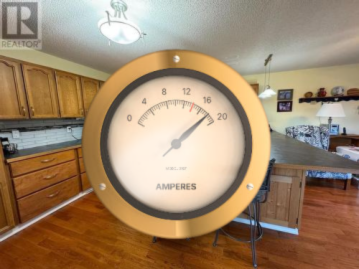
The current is 18A
